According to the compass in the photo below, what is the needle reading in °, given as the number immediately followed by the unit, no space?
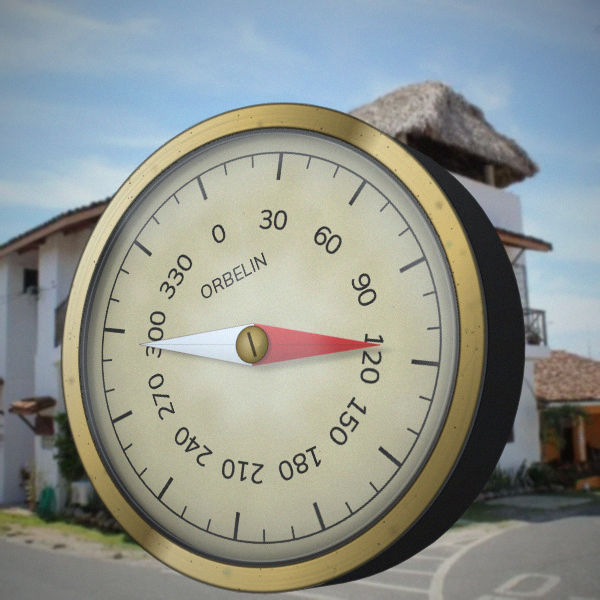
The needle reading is 115°
